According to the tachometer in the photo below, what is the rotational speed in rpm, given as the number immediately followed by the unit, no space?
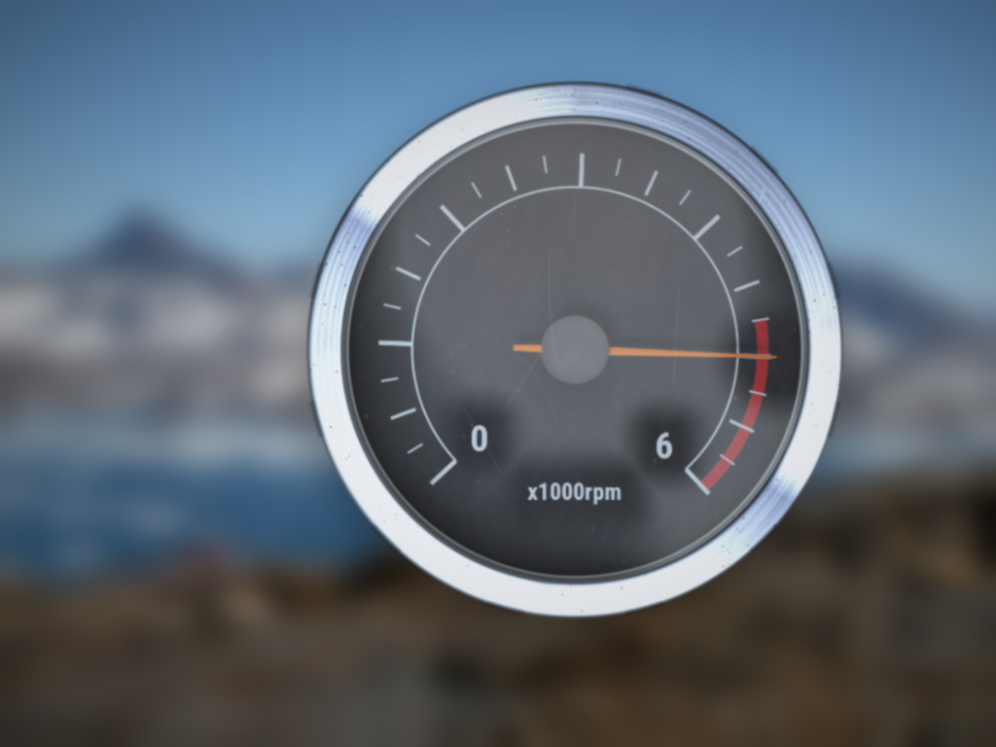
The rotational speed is 5000rpm
